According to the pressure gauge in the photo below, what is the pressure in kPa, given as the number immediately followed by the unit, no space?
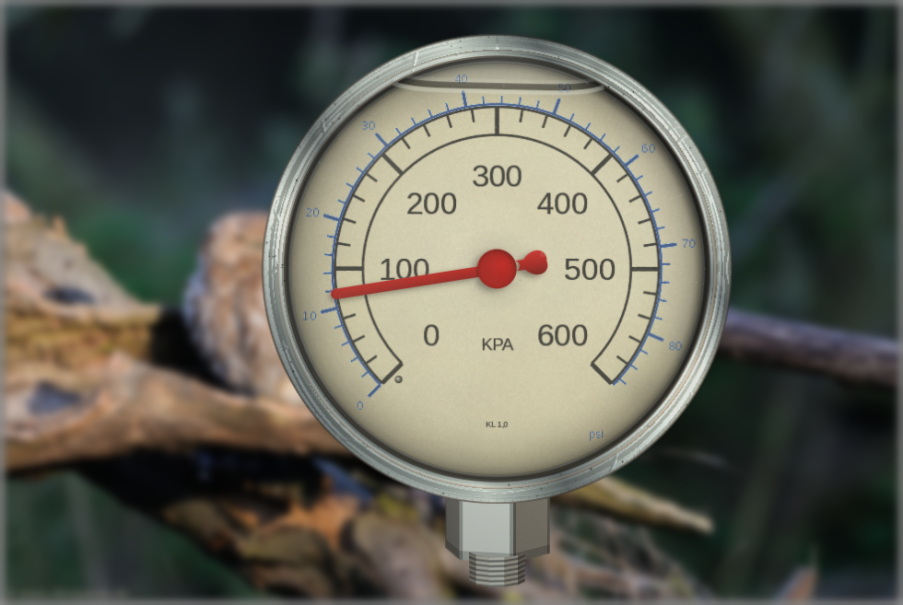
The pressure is 80kPa
